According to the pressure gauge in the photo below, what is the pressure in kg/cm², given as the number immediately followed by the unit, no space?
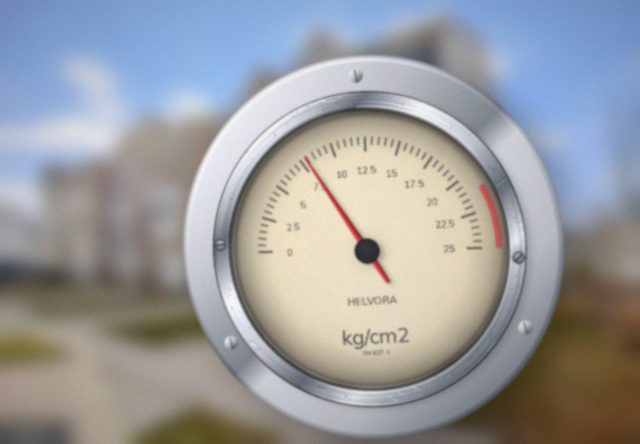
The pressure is 8kg/cm²
